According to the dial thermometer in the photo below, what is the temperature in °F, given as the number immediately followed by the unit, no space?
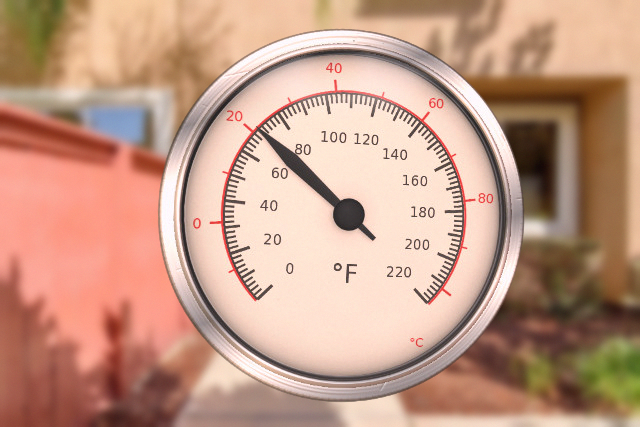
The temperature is 70°F
